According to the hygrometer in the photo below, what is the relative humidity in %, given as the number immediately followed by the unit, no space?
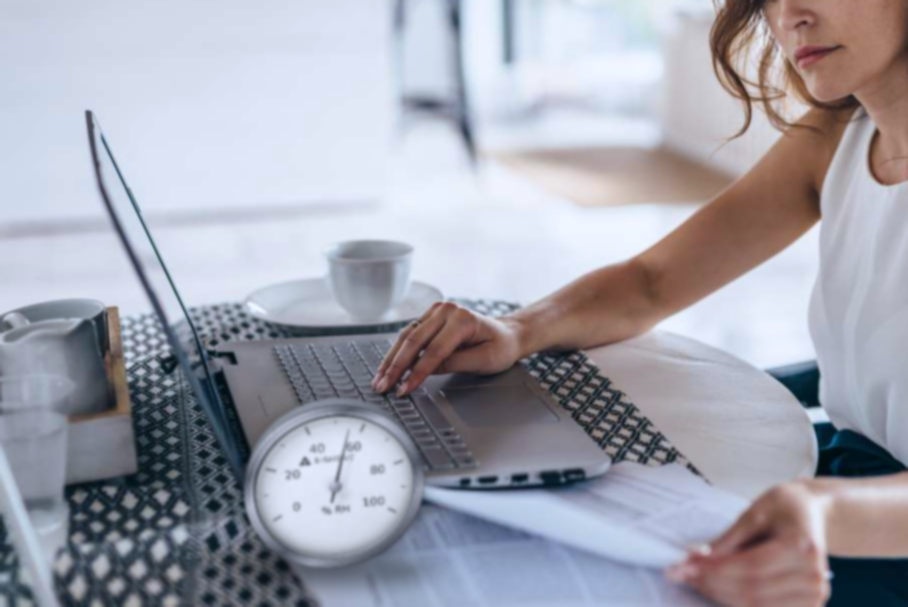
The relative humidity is 55%
